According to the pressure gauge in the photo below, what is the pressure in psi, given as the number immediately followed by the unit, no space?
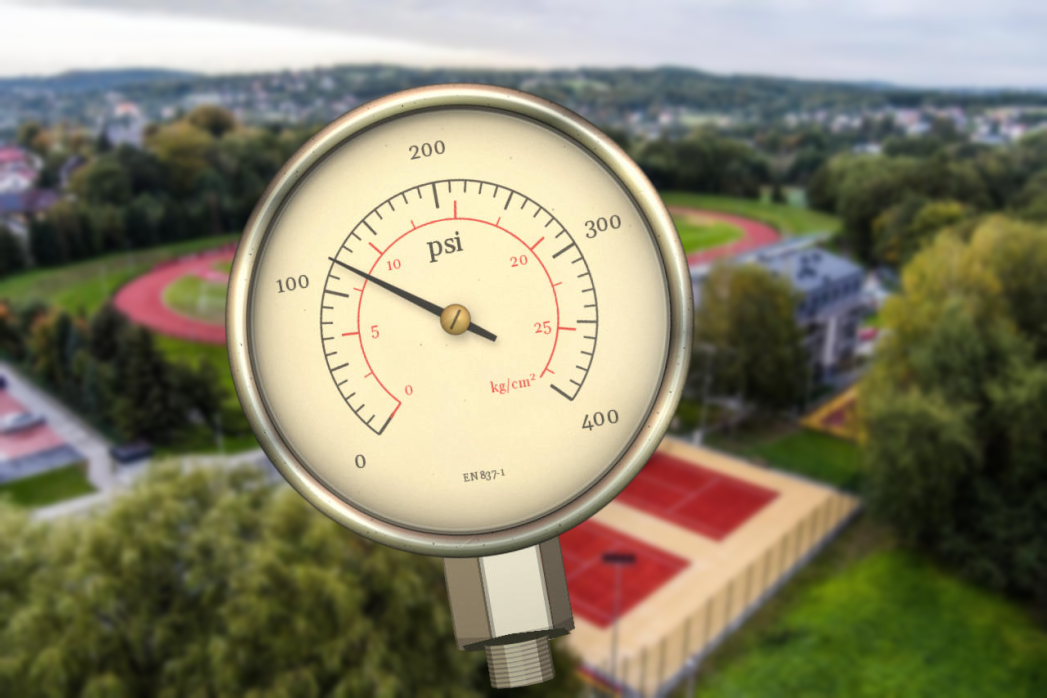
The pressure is 120psi
